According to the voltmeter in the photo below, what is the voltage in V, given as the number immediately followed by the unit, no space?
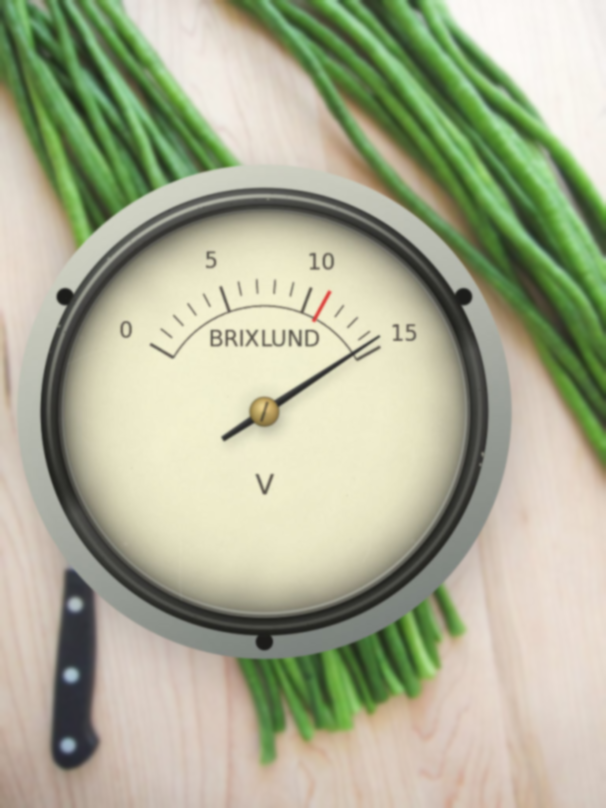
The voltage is 14.5V
